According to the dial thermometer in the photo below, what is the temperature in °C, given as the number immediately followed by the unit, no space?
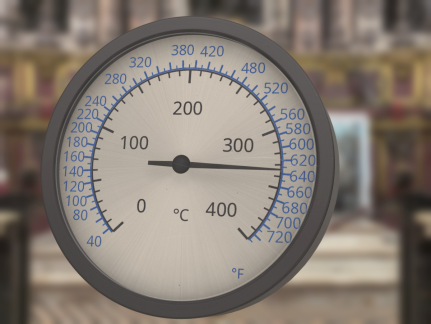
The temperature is 335°C
